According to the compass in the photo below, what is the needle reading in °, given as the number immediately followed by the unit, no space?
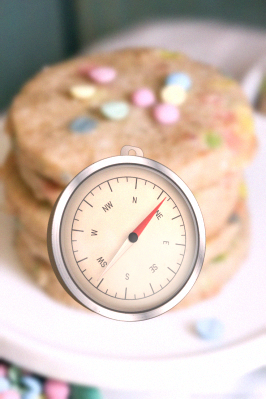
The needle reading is 35°
